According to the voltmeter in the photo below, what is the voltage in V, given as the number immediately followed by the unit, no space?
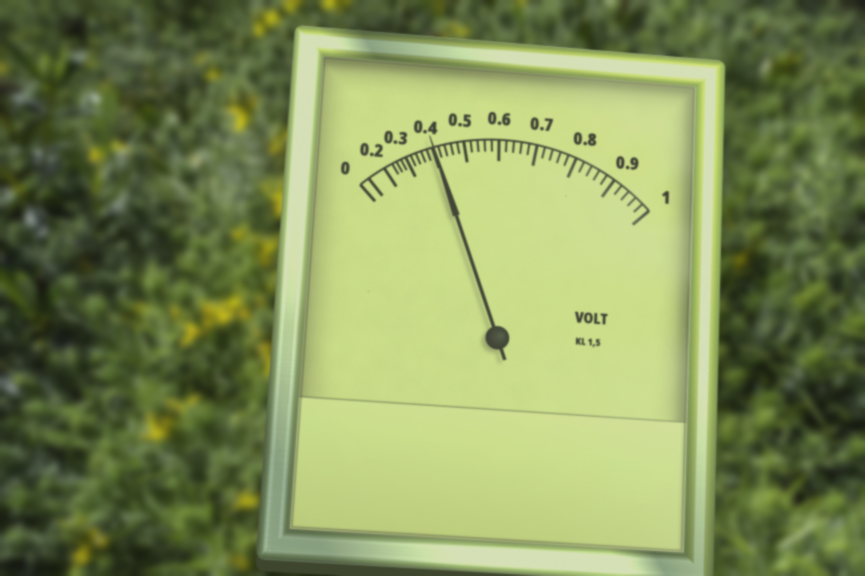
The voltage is 0.4V
